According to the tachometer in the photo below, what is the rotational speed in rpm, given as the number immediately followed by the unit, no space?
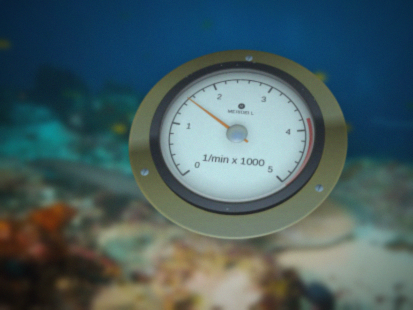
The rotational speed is 1500rpm
